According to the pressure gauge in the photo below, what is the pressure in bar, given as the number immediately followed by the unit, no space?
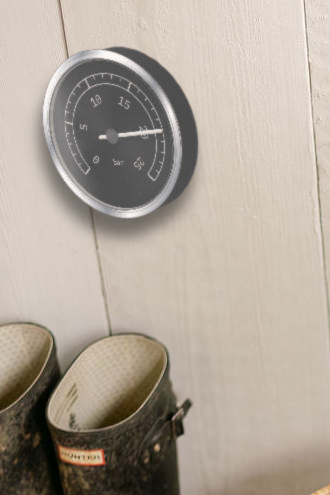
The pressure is 20bar
